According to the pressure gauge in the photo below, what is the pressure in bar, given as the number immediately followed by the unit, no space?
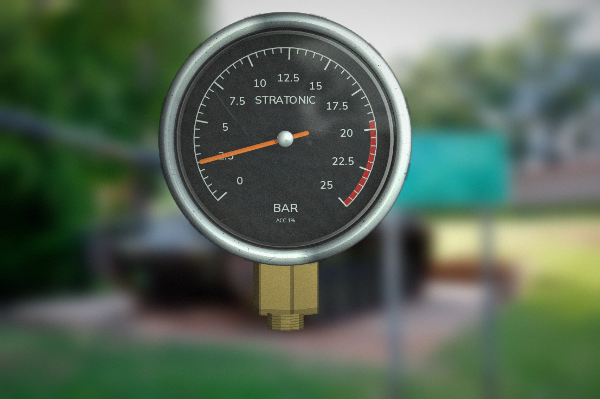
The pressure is 2.5bar
